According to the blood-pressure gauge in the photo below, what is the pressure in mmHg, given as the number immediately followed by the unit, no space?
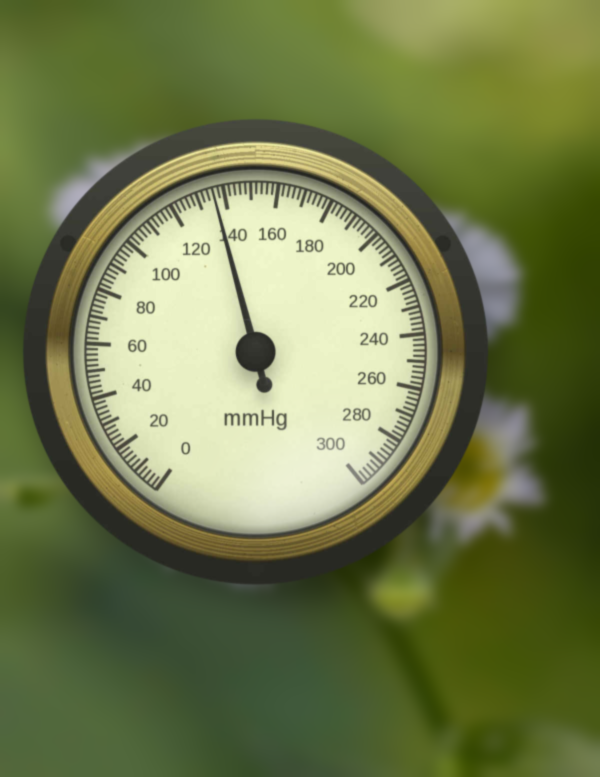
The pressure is 136mmHg
